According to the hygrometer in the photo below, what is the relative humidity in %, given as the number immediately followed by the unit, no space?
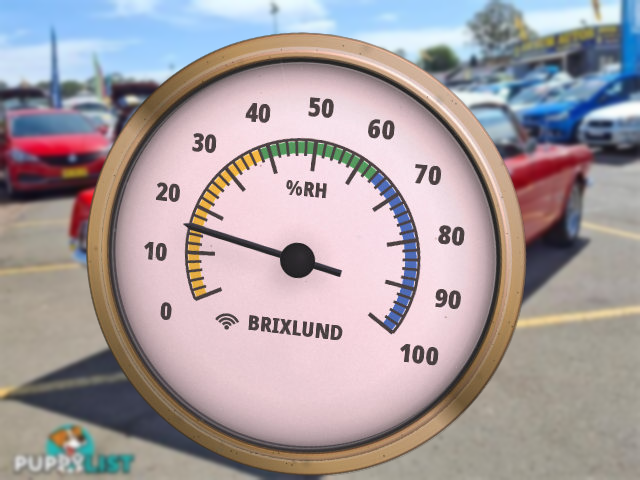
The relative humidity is 16%
